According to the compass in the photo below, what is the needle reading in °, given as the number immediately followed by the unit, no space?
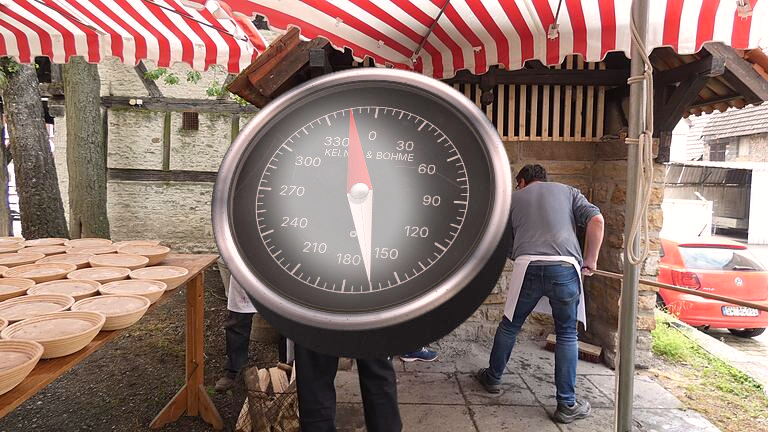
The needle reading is 345°
